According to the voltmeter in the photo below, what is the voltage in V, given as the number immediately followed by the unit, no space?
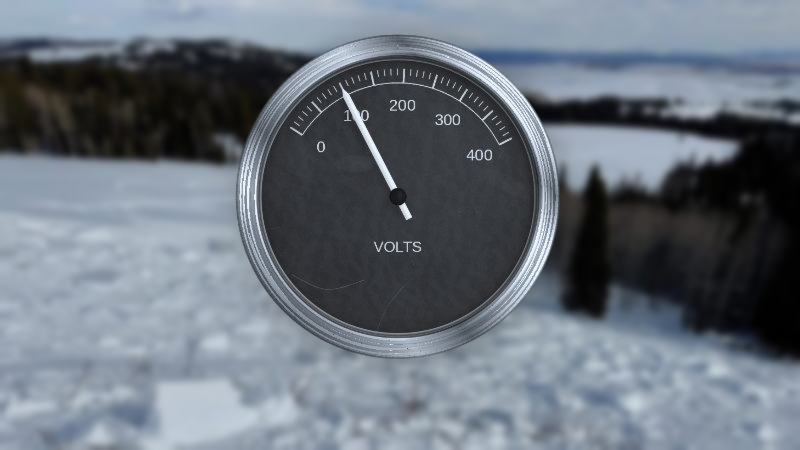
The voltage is 100V
